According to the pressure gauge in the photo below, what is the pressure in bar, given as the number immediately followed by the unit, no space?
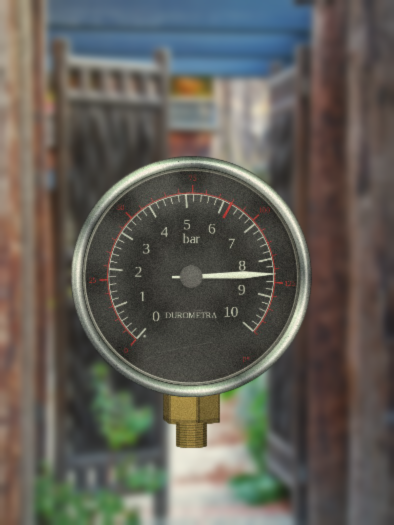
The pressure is 8.4bar
